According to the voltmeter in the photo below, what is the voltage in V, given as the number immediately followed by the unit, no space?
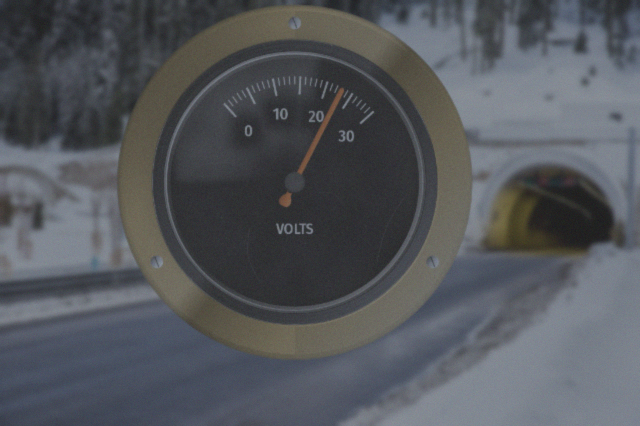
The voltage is 23V
